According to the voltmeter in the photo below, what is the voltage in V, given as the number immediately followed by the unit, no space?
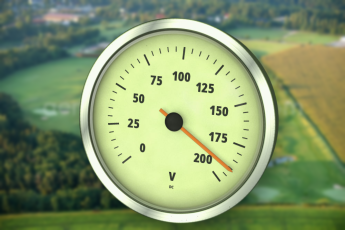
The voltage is 190V
